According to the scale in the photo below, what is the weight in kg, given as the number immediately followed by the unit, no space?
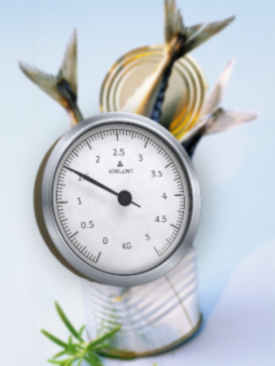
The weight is 1.5kg
